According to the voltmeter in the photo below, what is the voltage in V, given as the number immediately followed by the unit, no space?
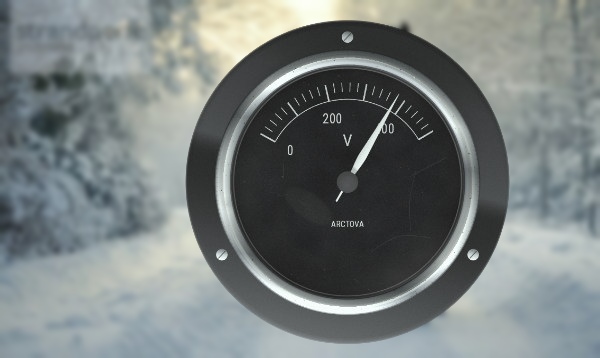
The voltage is 380V
